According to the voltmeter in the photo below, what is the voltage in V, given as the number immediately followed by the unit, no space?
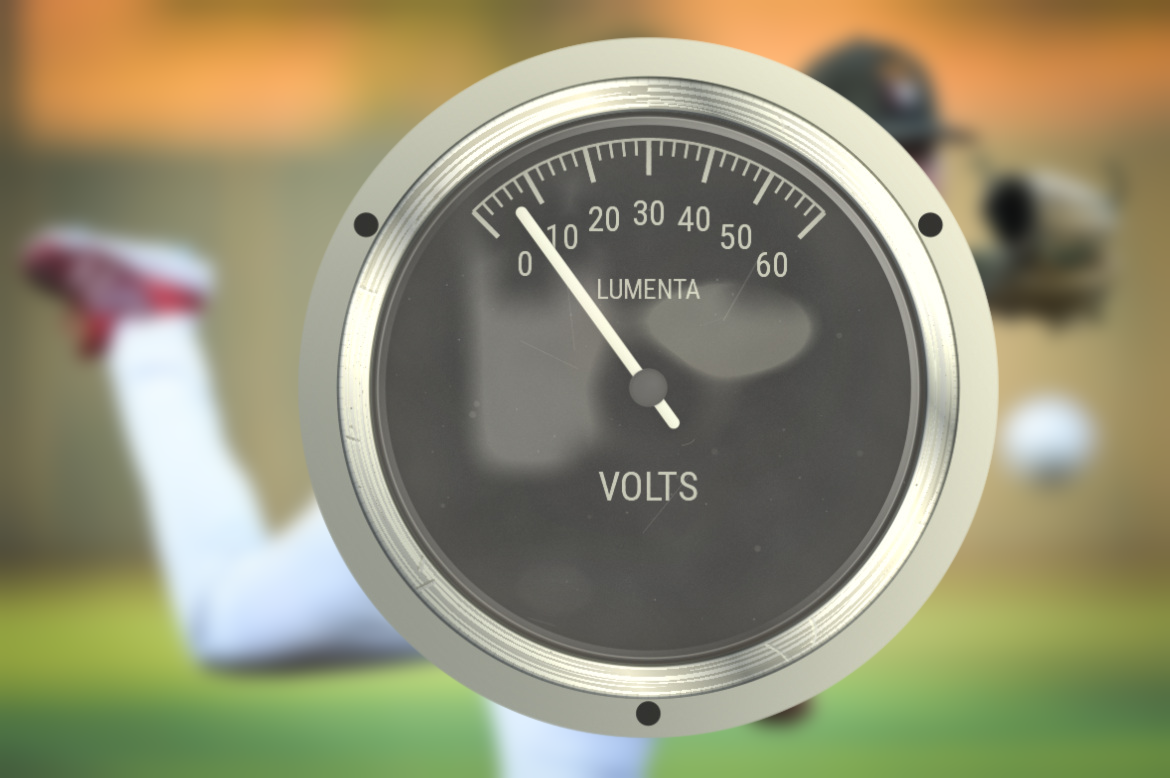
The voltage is 6V
